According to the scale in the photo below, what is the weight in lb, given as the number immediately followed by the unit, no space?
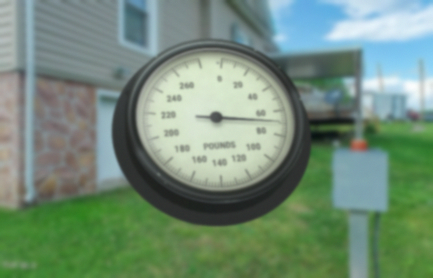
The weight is 70lb
